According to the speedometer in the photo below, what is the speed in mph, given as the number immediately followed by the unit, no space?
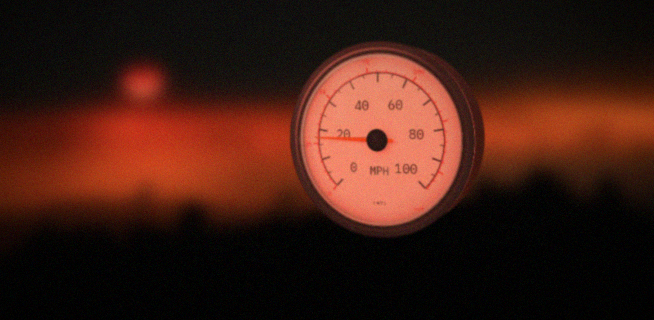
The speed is 17.5mph
